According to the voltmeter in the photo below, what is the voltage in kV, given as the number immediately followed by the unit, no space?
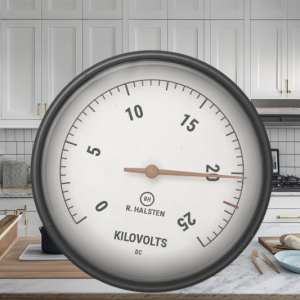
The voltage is 20.25kV
